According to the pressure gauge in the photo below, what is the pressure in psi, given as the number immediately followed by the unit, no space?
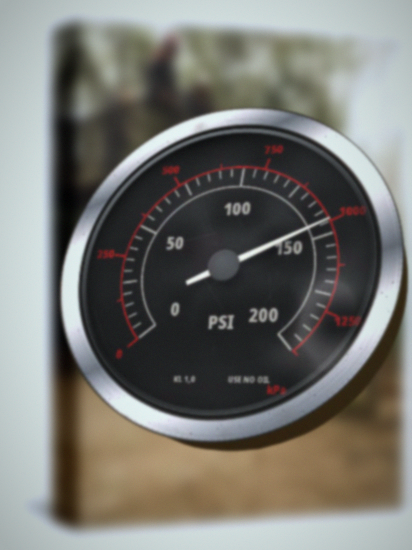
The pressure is 145psi
